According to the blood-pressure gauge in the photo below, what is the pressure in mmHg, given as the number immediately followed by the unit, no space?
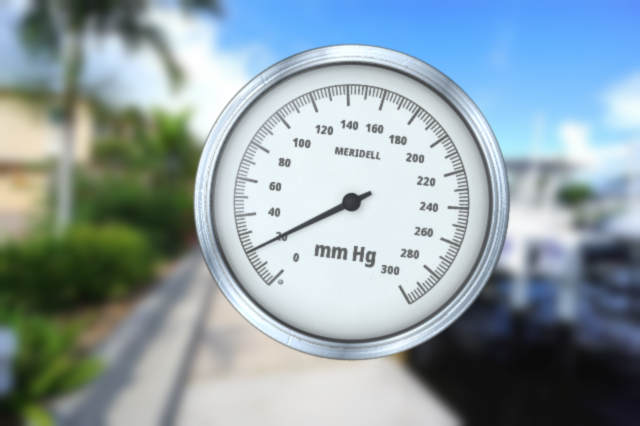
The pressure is 20mmHg
